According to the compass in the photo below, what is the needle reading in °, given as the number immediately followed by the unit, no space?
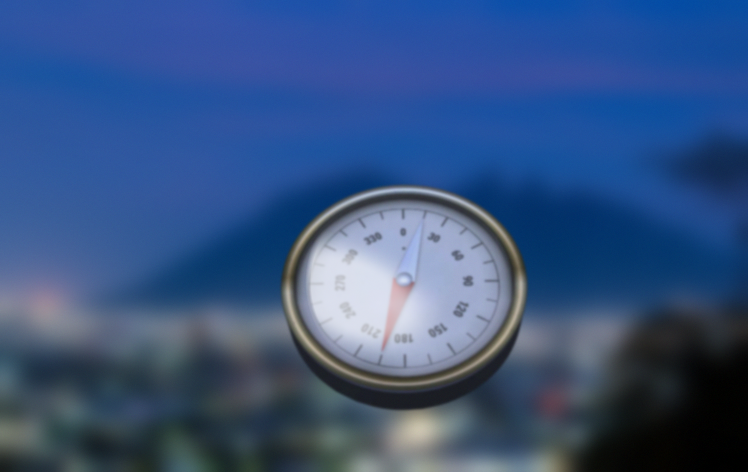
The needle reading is 195°
